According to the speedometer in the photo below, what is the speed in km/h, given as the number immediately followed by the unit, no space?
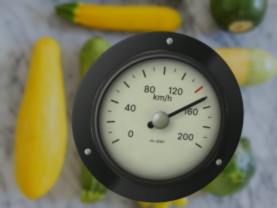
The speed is 150km/h
